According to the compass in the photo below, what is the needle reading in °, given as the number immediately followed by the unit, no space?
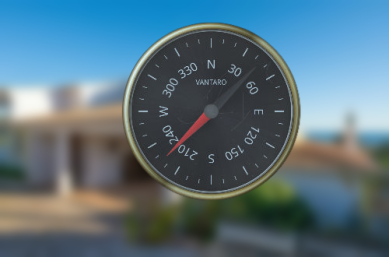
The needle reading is 225°
